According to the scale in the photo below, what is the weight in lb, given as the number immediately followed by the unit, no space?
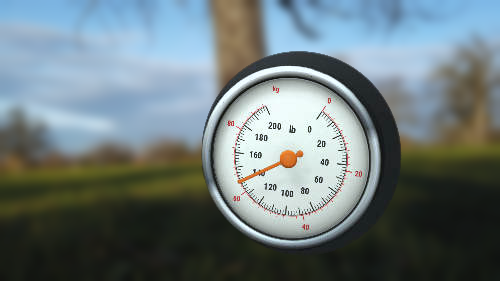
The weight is 140lb
